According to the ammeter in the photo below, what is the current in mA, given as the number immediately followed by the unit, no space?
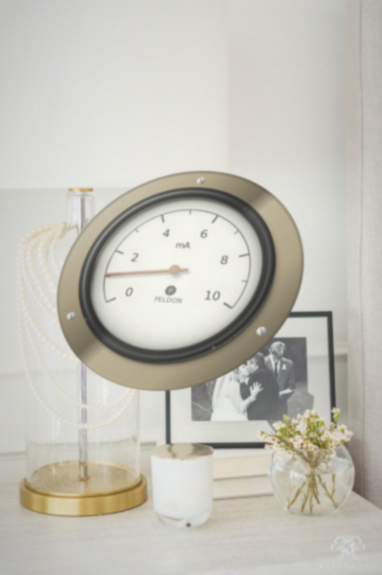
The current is 1mA
